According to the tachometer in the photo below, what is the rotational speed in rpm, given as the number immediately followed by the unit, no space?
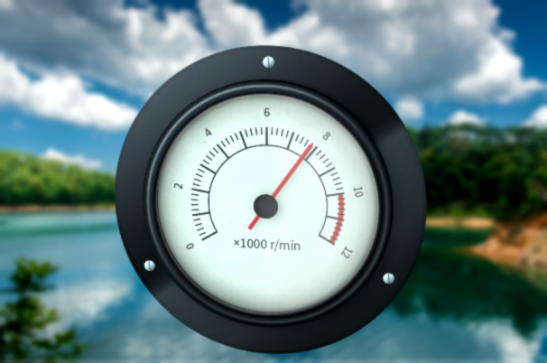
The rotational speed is 7800rpm
